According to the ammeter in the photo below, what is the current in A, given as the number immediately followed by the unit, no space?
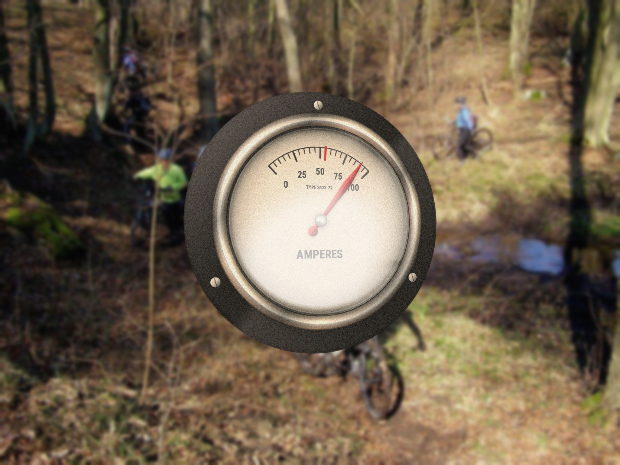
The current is 90A
